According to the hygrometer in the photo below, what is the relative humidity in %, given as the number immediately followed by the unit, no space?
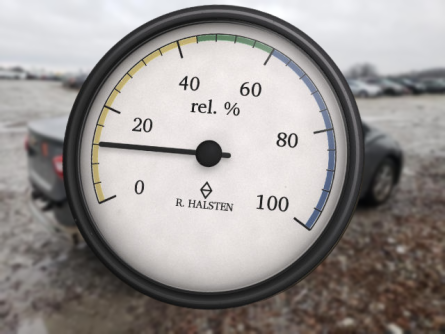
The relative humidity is 12%
